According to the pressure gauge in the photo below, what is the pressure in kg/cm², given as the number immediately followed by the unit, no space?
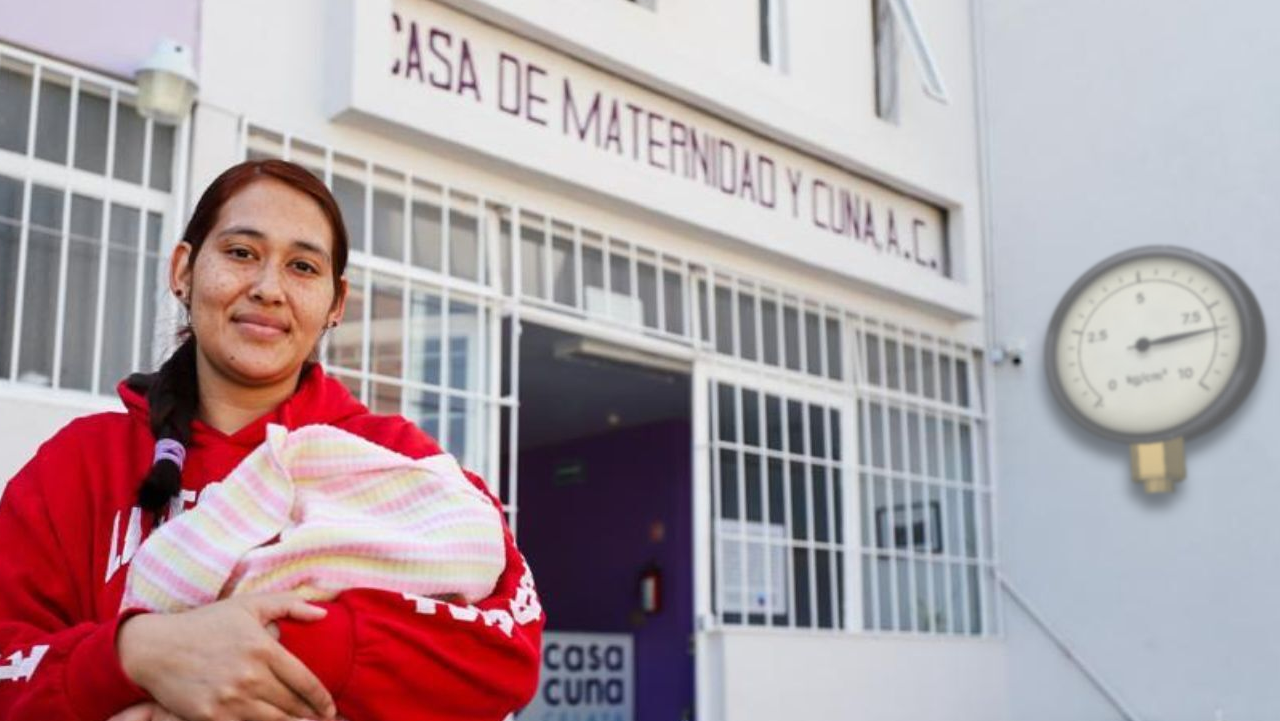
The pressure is 8.25kg/cm²
